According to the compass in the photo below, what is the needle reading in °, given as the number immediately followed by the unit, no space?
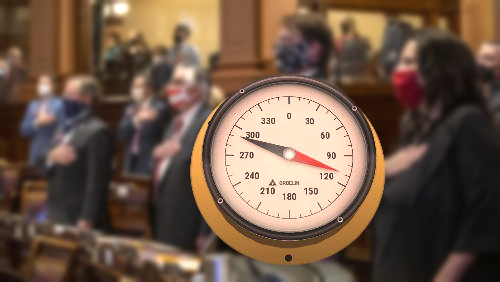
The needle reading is 110°
